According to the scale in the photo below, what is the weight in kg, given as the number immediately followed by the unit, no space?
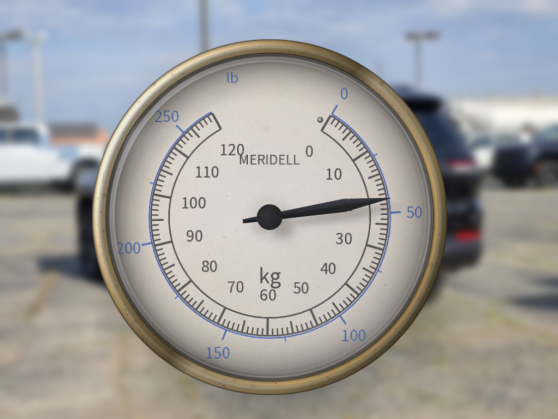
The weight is 20kg
